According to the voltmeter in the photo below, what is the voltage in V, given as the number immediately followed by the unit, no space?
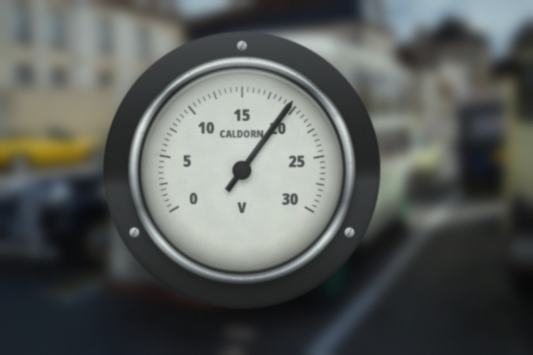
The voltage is 19.5V
